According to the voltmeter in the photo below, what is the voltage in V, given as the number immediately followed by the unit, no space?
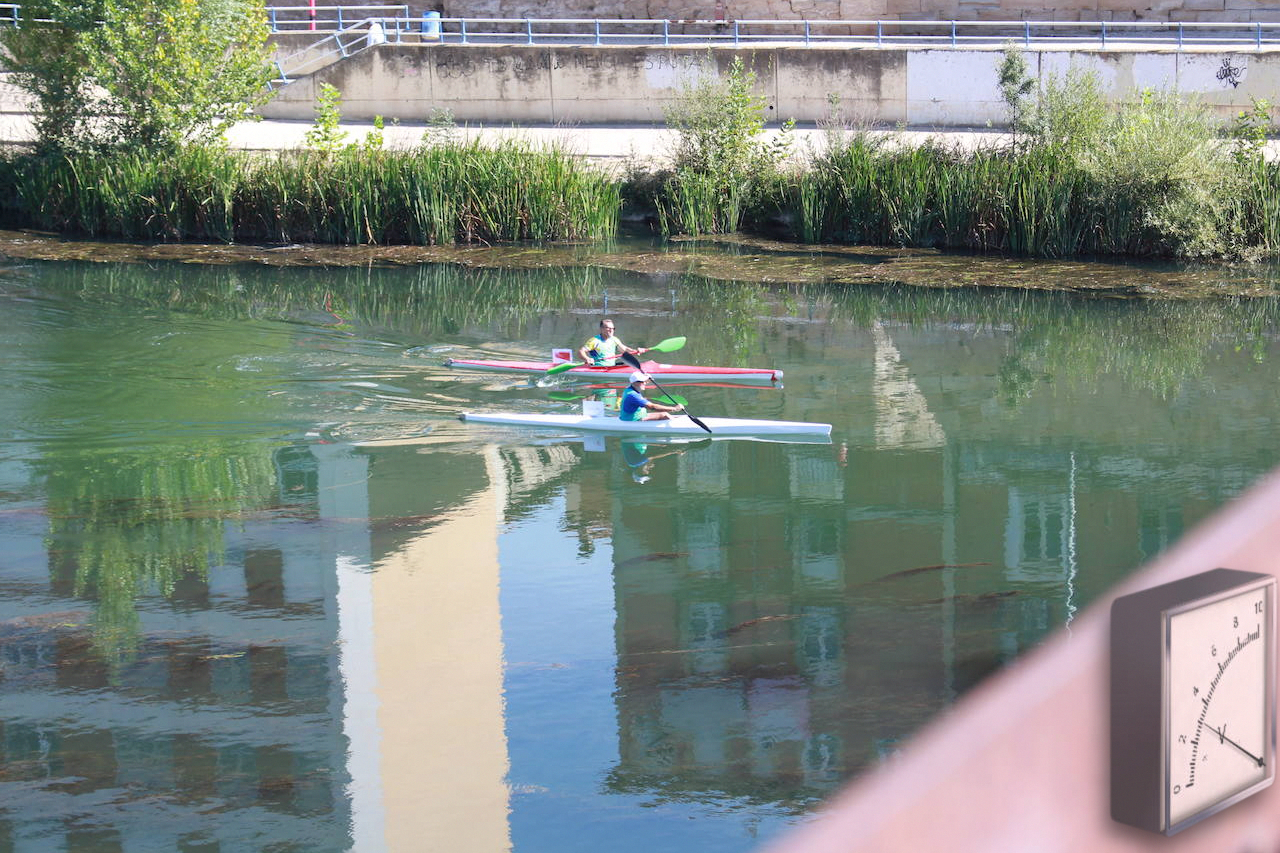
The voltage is 3V
